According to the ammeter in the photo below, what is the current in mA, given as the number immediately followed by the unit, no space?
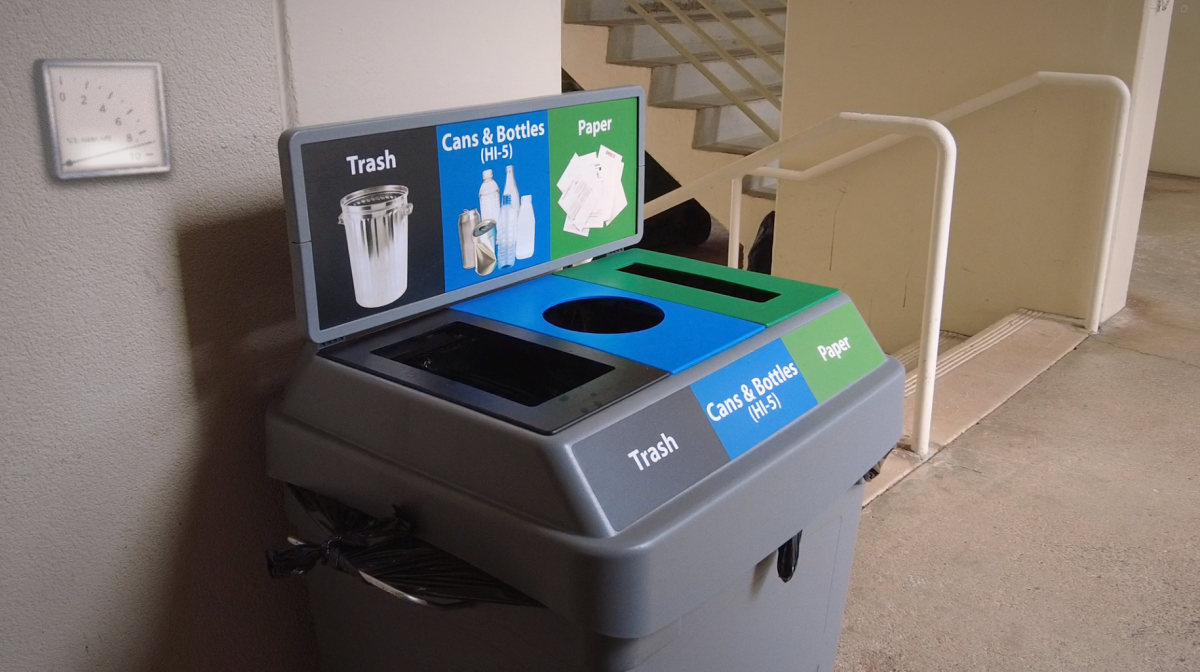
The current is 9mA
